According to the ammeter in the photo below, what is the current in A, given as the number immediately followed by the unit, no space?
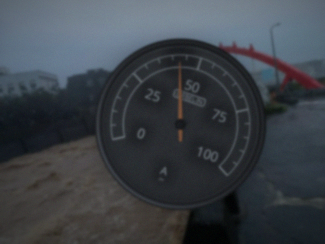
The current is 42.5A
